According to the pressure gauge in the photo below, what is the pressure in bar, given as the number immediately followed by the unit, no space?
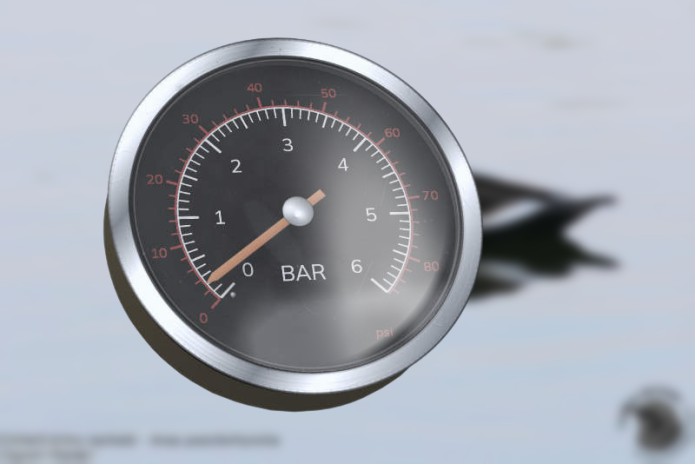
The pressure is 0.2bar
